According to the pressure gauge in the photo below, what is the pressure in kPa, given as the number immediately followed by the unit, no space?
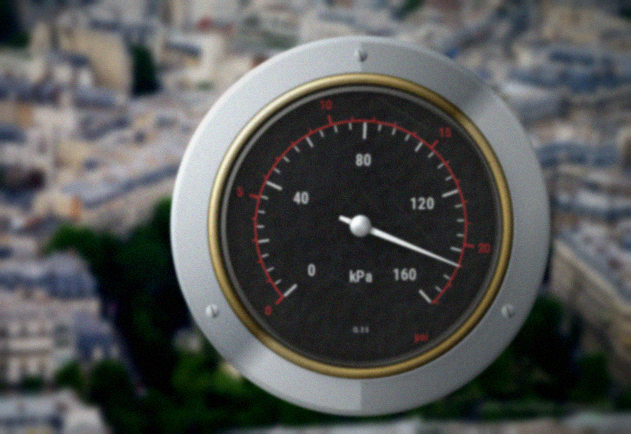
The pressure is 145kPa
